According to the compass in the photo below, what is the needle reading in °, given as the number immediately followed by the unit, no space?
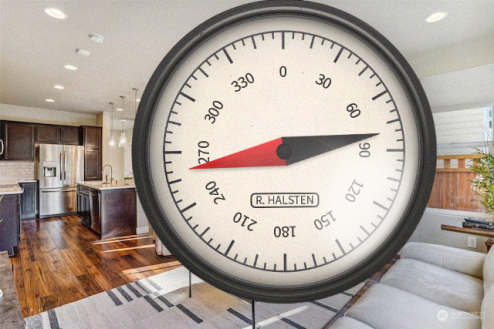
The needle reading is 260°
